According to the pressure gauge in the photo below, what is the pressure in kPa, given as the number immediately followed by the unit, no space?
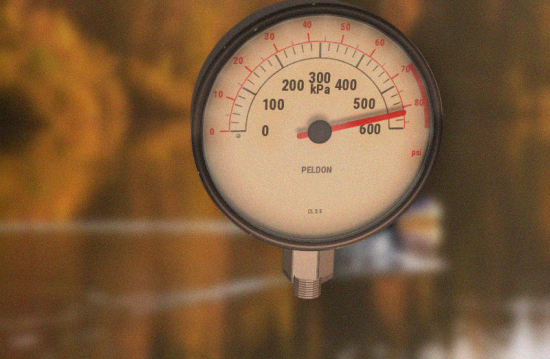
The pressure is 560kPa
